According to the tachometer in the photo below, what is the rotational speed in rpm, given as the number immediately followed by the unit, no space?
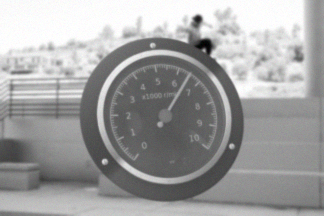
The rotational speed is 6500rpm
